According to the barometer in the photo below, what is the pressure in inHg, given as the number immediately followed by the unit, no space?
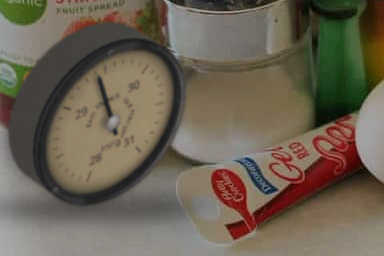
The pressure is 29.4inHg
